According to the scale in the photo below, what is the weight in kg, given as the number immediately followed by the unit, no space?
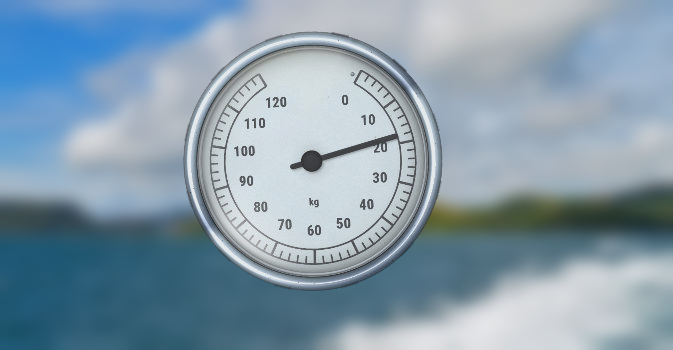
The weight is 18kg
